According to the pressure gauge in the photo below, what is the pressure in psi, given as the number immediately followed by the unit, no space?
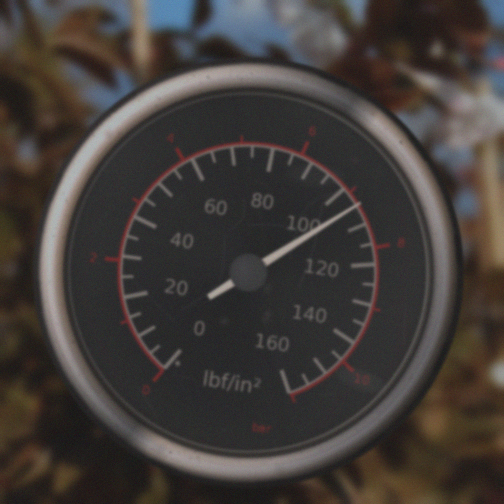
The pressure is 105psi
